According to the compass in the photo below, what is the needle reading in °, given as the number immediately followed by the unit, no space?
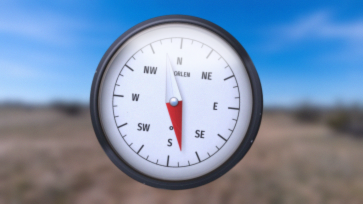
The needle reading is 165°
